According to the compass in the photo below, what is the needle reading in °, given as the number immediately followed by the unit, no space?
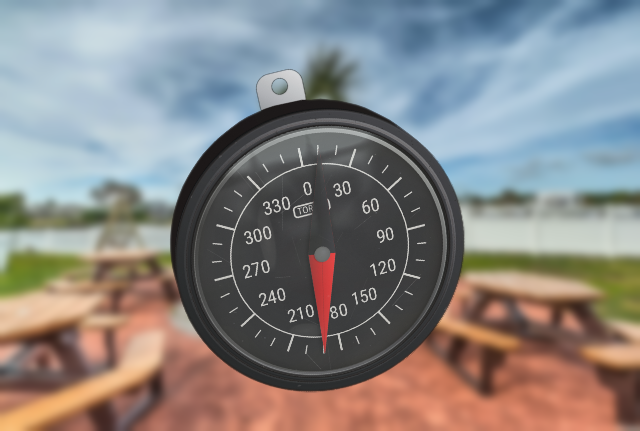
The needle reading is 190°
